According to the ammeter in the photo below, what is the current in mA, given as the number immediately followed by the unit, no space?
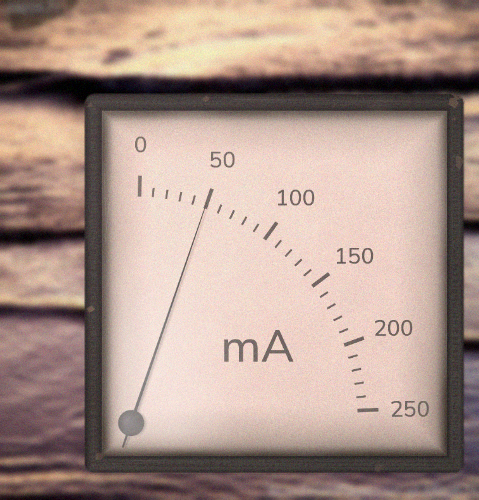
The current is 50mA
